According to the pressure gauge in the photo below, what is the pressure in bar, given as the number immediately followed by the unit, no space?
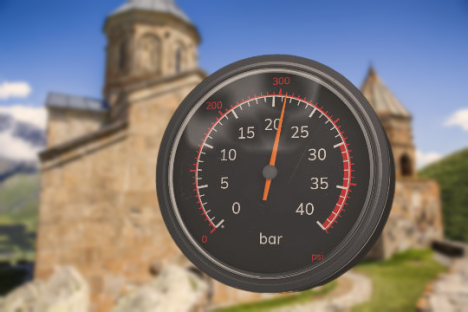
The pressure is 21.5bar
